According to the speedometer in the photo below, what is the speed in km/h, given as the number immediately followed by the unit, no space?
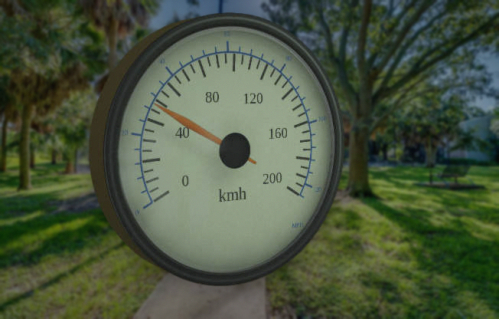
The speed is 47.5km/h
